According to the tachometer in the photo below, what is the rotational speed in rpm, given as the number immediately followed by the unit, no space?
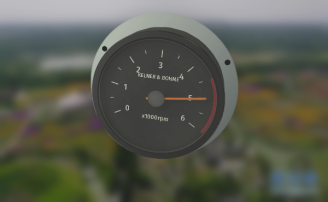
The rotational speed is 5000rpm
